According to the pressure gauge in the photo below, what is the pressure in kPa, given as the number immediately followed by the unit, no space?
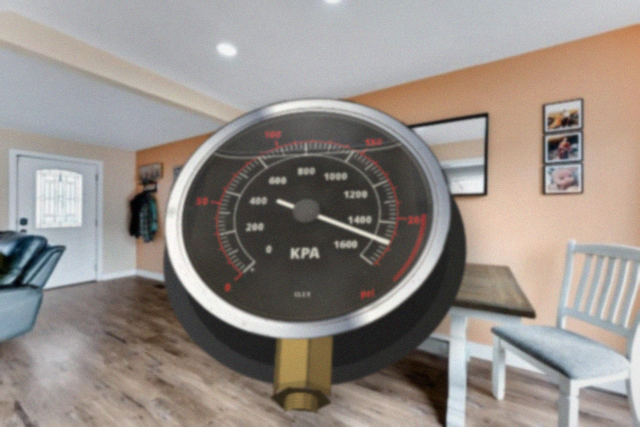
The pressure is 1500kPa
